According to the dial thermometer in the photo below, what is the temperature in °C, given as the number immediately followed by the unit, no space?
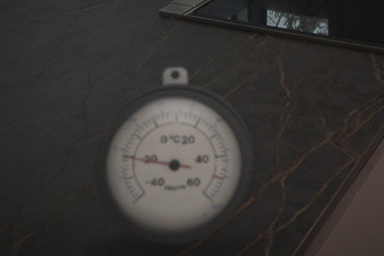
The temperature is -20°C
